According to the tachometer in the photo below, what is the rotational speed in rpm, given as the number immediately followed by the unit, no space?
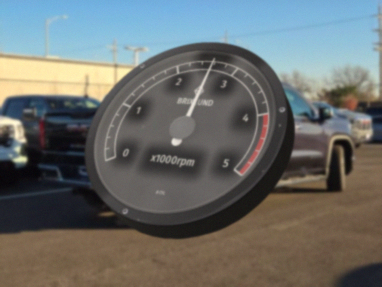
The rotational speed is 2600rpm
